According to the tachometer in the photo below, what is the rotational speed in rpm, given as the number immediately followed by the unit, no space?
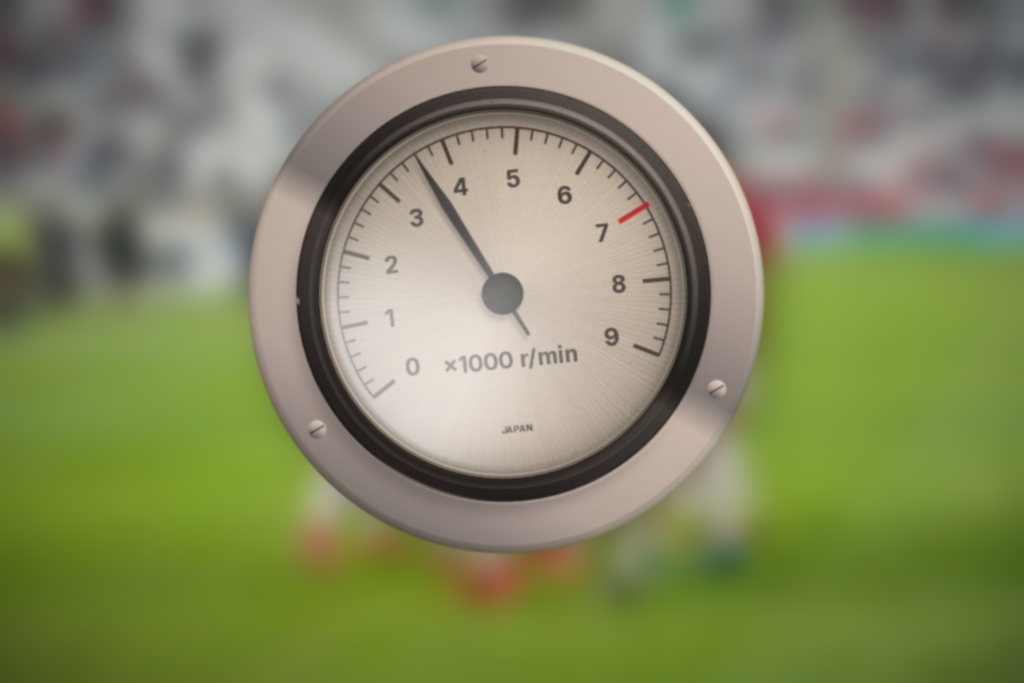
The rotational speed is 3600rpm
